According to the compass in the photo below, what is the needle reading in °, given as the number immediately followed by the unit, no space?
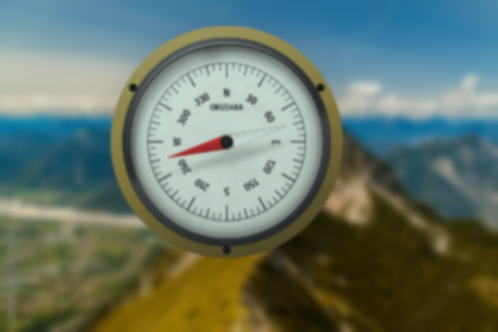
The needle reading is 255°
